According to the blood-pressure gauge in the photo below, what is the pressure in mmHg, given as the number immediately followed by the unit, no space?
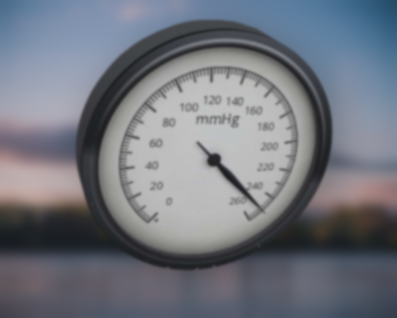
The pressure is 250mmHg
